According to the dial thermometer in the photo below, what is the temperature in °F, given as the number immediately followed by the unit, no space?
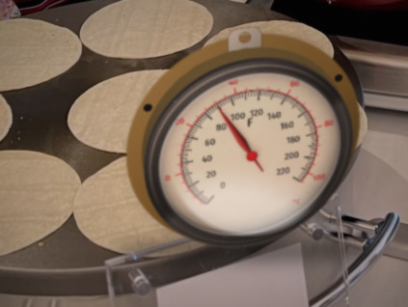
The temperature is 90°F
